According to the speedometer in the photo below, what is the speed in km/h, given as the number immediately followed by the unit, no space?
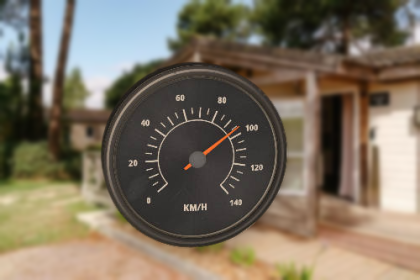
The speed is 95km/h
